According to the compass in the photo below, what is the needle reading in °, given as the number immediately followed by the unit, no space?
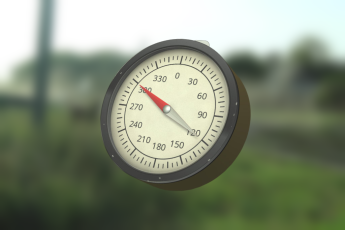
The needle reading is 300°
